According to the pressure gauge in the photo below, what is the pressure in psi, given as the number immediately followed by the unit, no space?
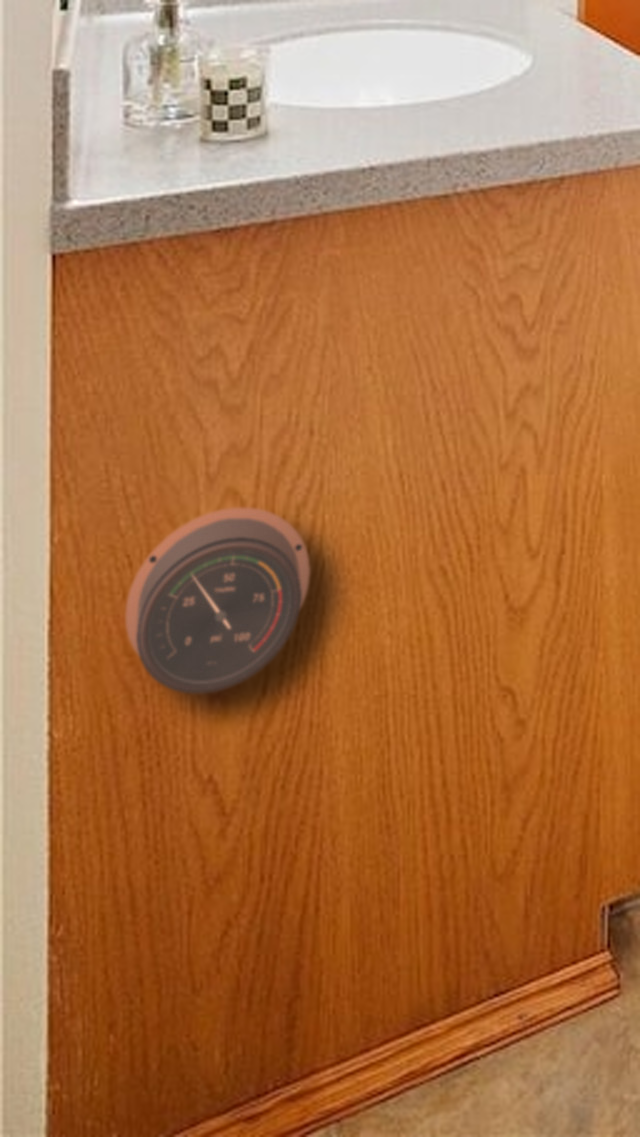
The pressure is 35psi
